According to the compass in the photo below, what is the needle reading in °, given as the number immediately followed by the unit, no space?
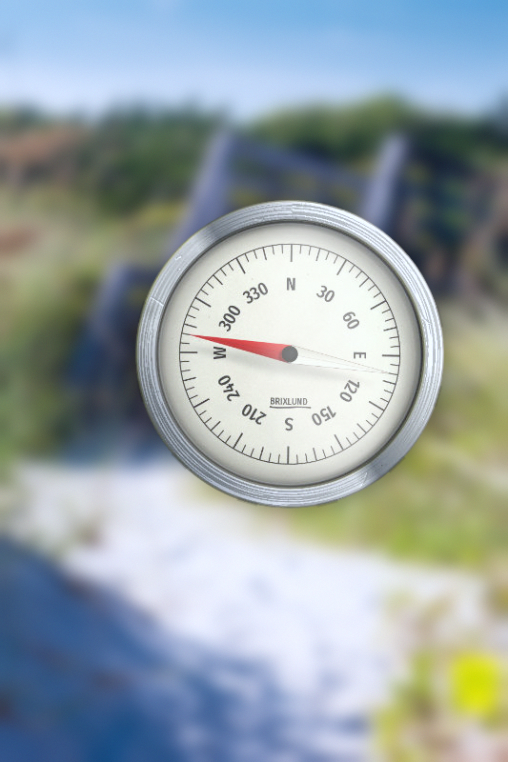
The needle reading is 280°
